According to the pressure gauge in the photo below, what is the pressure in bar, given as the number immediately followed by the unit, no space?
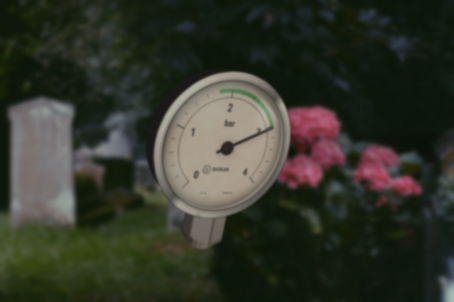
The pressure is 3bar
